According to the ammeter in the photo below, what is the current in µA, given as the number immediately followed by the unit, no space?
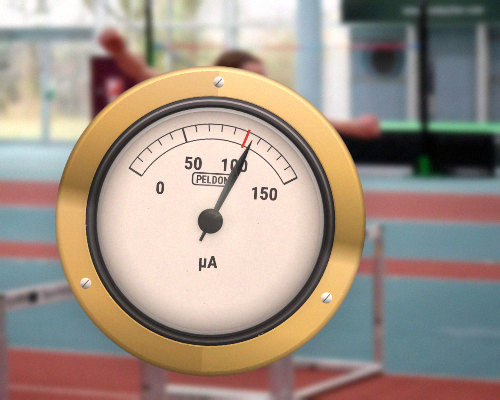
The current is 105µA
